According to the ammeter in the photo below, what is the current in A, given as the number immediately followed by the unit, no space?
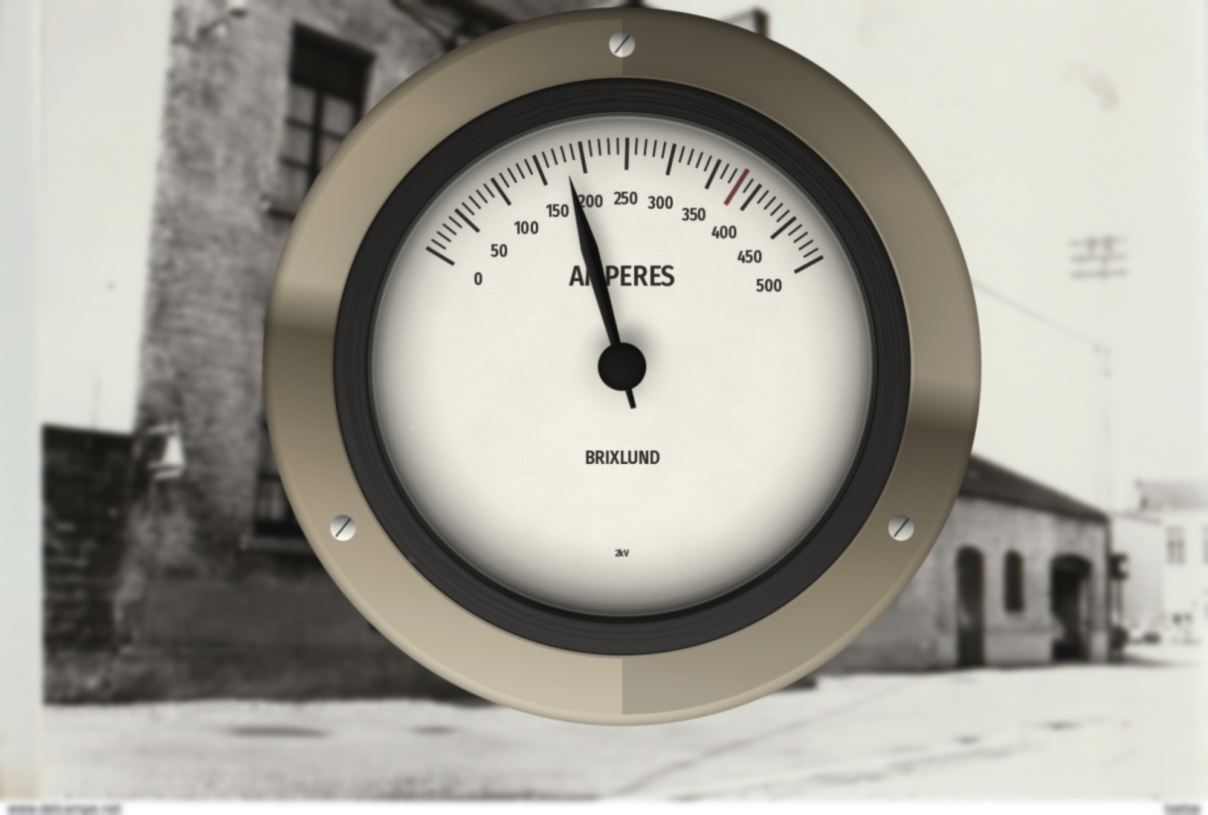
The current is 180A
